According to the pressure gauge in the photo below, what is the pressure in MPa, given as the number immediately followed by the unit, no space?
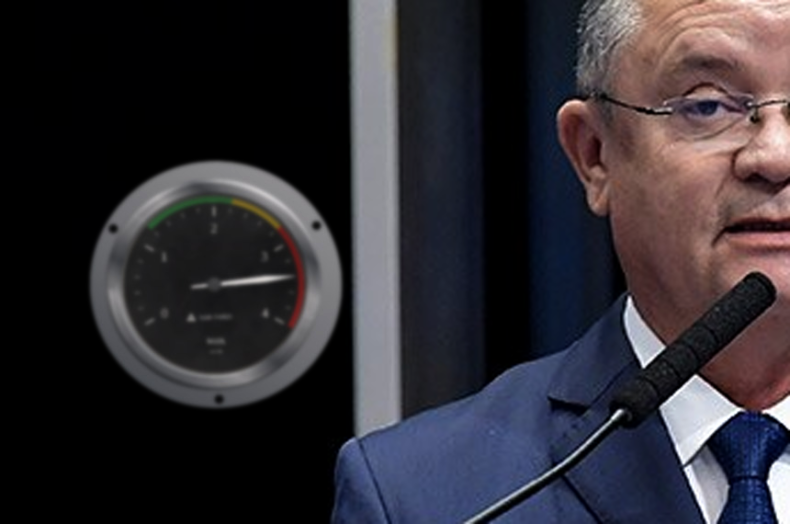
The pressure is 3.4MPa
